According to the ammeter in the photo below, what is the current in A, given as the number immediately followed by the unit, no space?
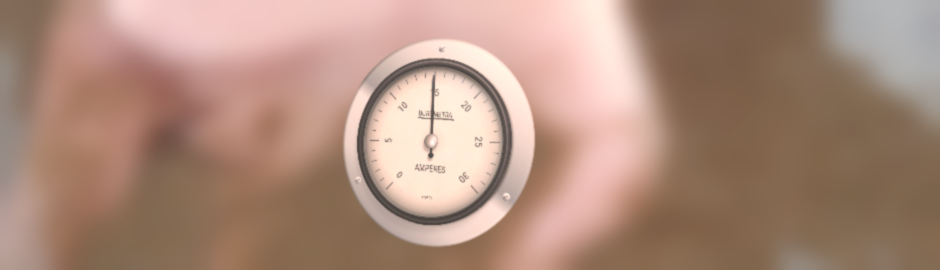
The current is 15A
